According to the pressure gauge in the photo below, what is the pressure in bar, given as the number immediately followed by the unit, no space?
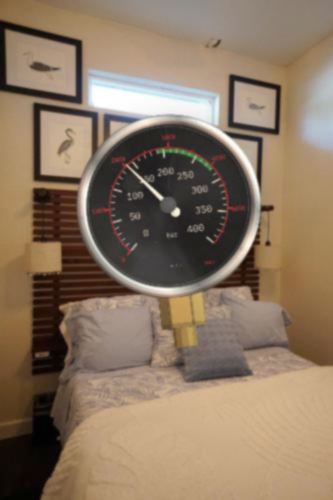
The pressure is 140bar
